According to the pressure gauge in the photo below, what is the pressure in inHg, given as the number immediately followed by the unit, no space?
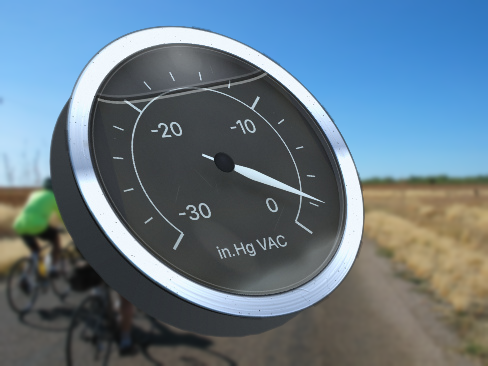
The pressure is -2inHg
